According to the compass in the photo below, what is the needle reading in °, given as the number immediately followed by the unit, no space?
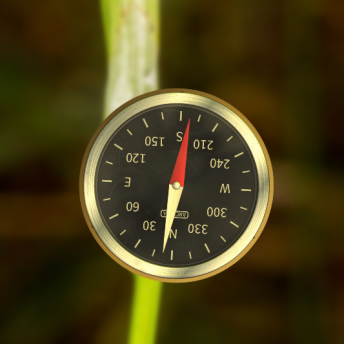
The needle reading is 187.5°
